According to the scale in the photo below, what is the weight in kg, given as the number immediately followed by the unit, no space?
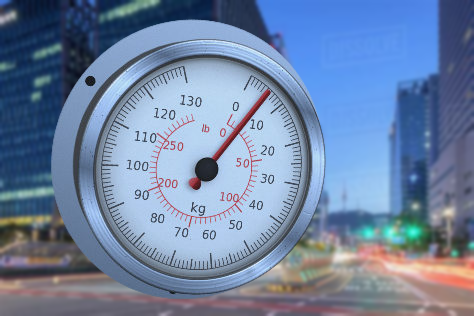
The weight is 5kg
